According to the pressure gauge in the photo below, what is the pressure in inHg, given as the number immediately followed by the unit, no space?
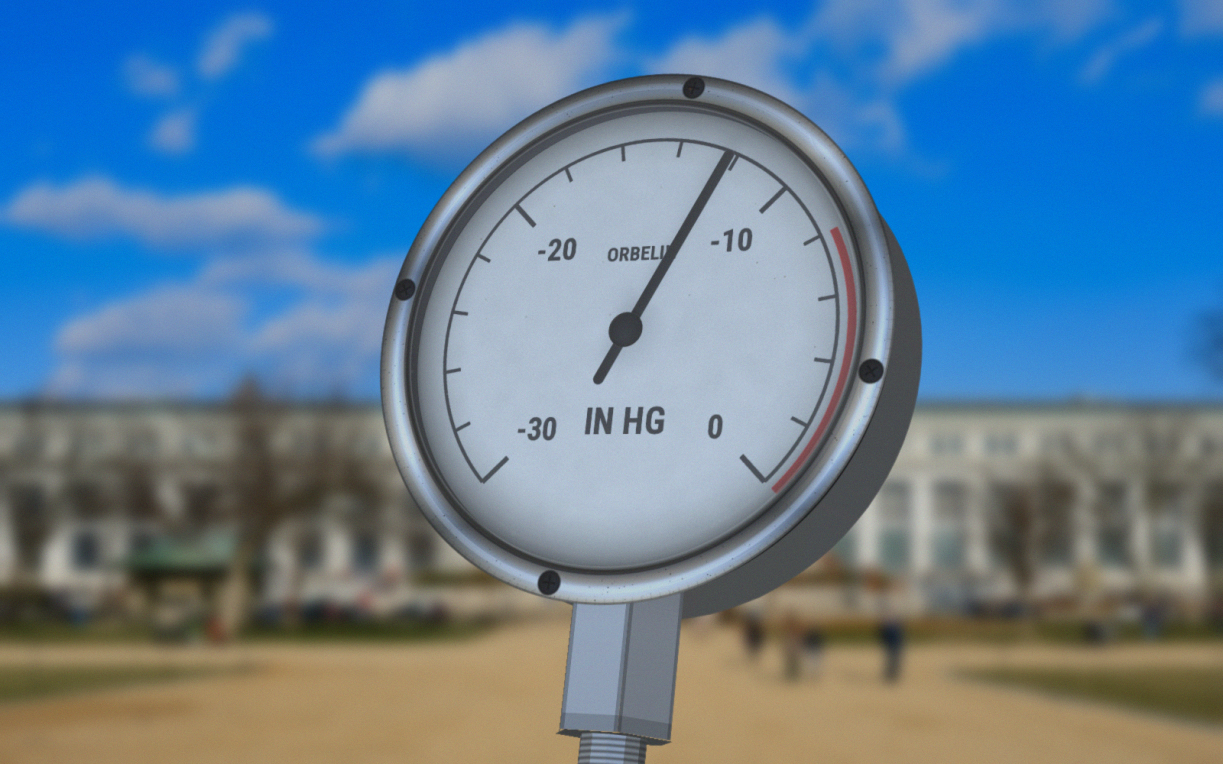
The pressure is -12inHg
